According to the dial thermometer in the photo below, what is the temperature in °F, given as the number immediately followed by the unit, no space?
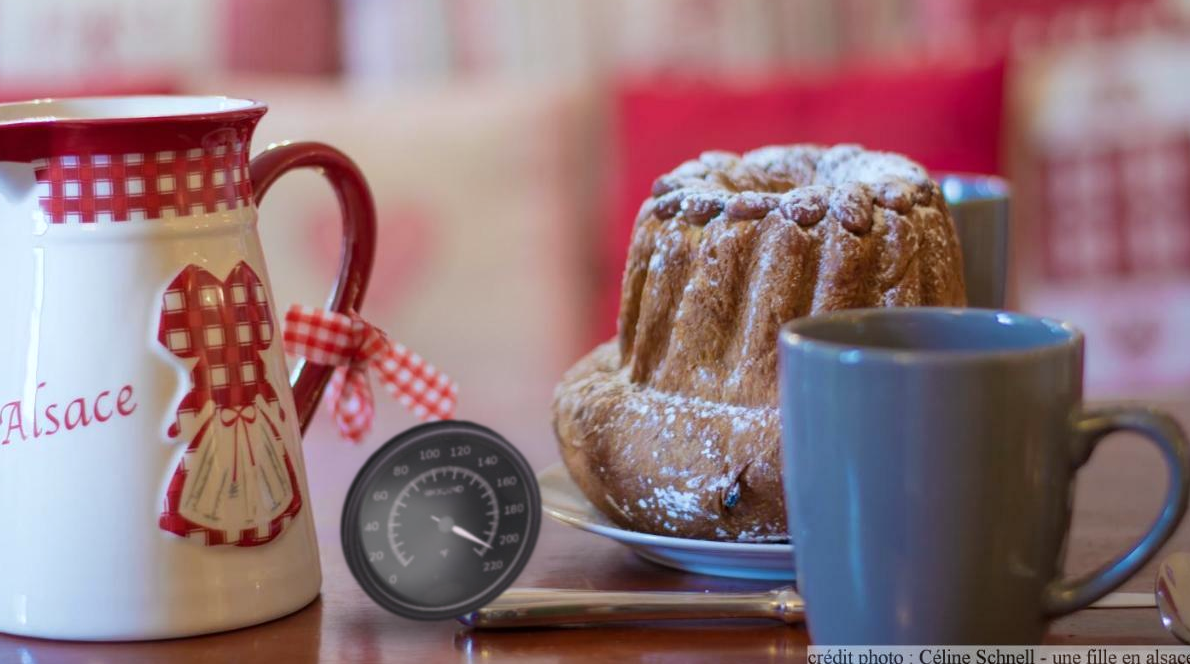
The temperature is 210°F
